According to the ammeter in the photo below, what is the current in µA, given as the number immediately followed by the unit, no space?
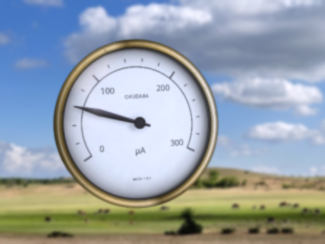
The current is 60µA
